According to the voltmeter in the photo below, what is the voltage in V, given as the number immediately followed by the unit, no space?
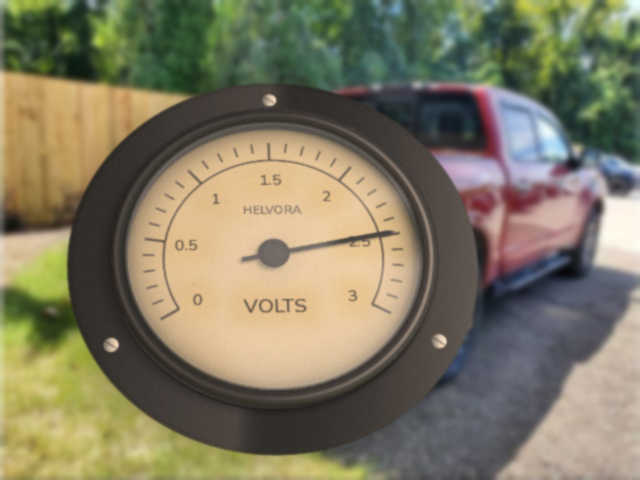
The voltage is 2.5V
